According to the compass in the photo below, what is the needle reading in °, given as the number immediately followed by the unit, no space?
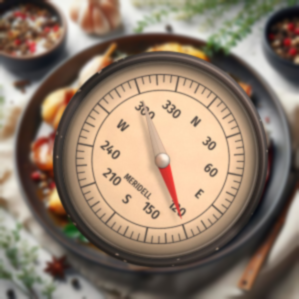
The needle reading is 120°
